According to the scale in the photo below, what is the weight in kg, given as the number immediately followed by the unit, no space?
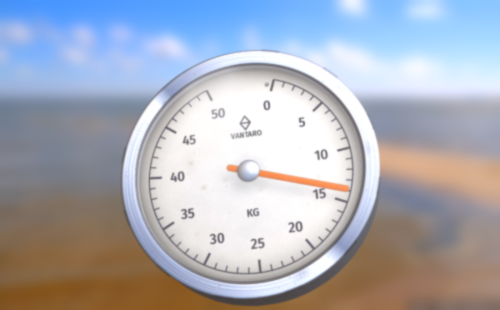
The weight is 14kg
